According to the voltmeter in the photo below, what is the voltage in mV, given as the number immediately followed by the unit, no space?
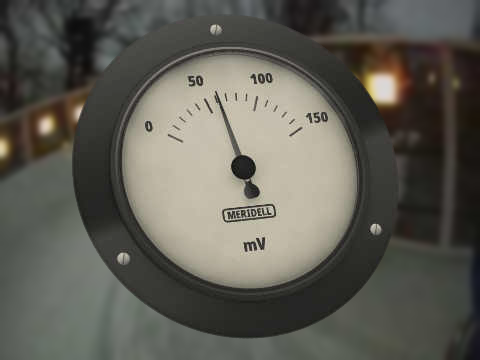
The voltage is 60mV
